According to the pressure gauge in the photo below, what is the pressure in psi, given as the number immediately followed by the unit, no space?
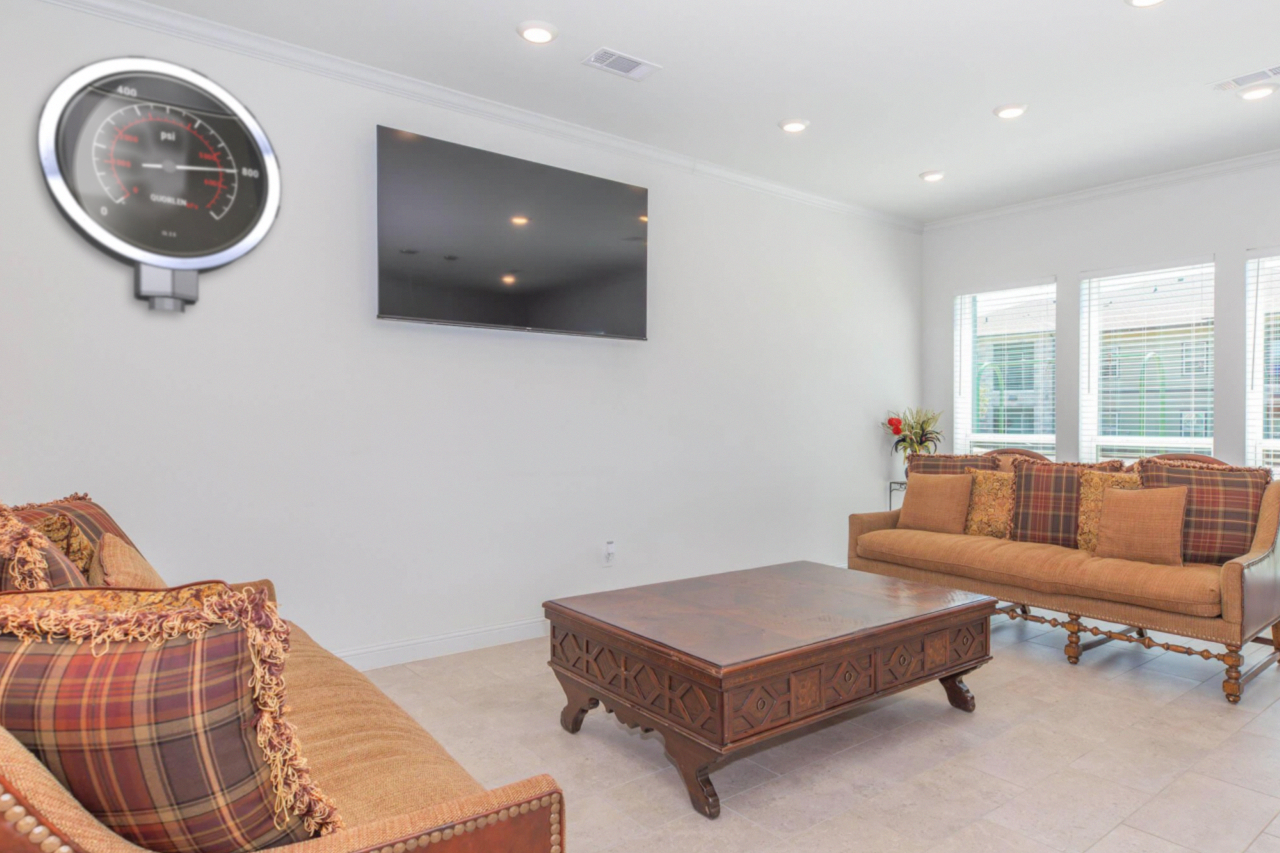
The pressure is 800psi
